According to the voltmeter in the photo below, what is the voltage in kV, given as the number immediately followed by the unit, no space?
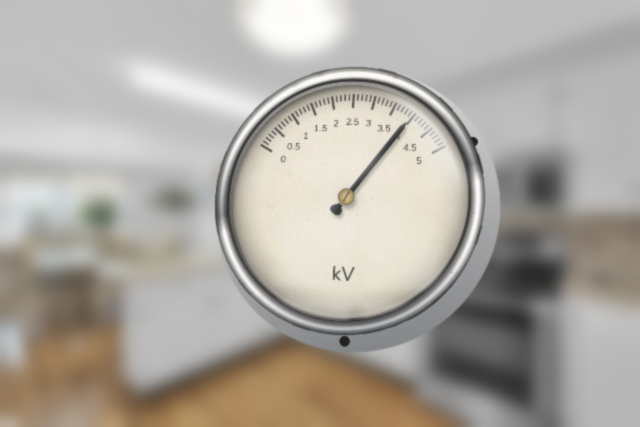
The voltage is 4kV
